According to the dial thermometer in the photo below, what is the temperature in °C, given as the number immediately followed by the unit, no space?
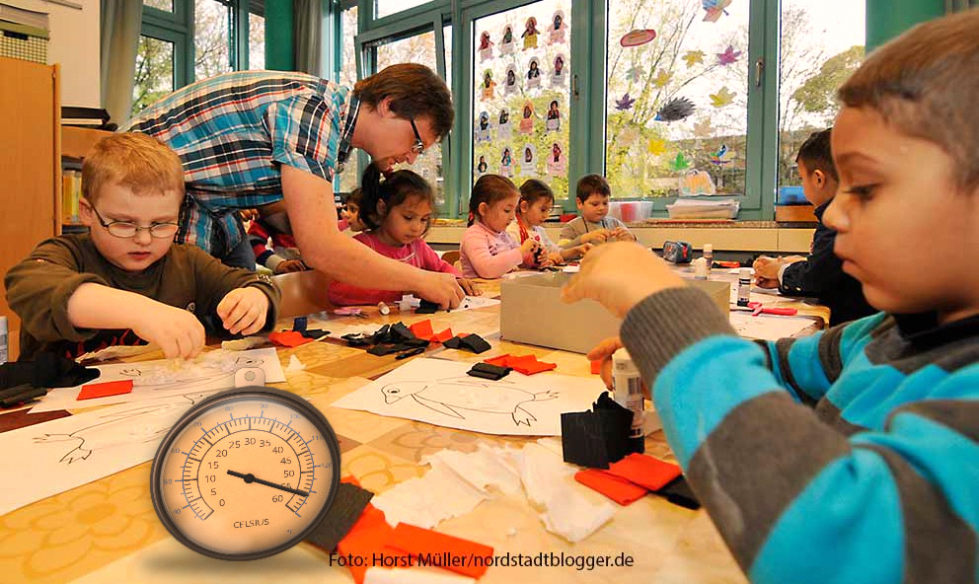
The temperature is 55°C
